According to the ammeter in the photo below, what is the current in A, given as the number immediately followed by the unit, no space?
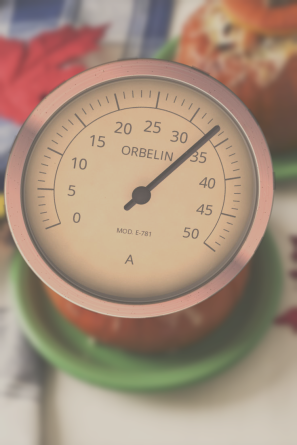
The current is 33A
